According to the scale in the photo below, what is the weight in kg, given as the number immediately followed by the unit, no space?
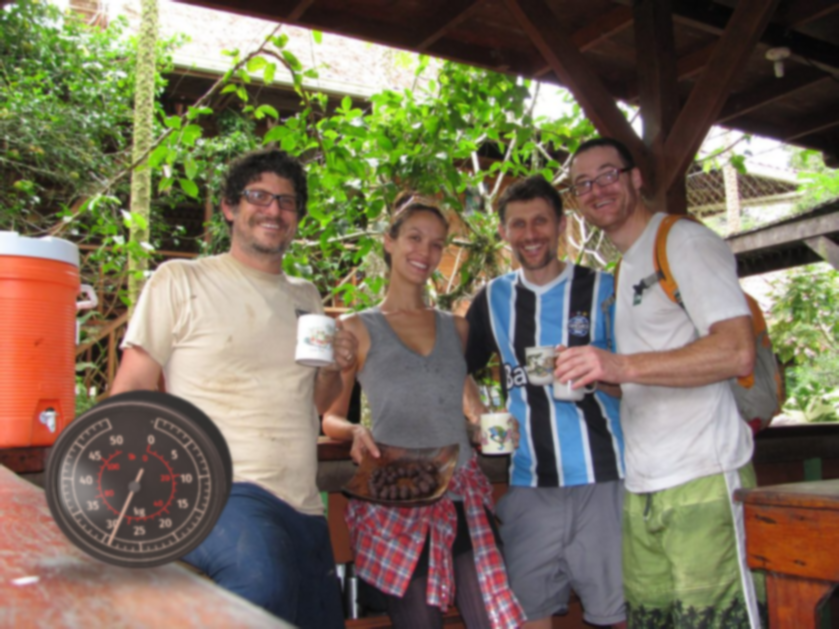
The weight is 29kg
